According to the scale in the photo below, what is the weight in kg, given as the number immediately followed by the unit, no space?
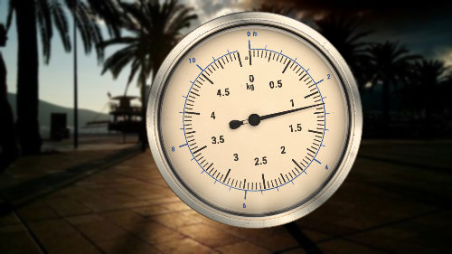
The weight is 1.15kg
